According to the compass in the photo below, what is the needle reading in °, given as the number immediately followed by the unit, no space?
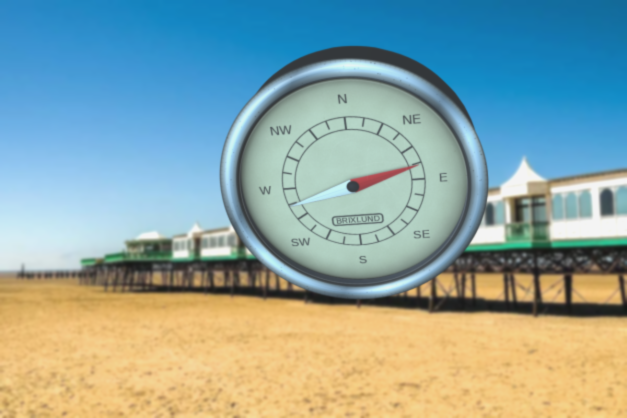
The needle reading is 75°
